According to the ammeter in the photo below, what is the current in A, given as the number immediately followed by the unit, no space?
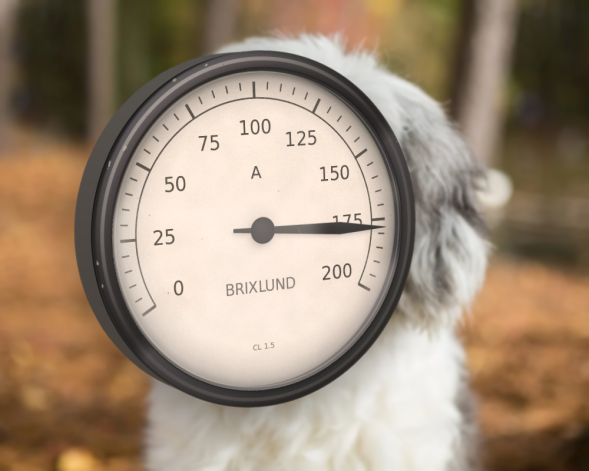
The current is 177.5A
